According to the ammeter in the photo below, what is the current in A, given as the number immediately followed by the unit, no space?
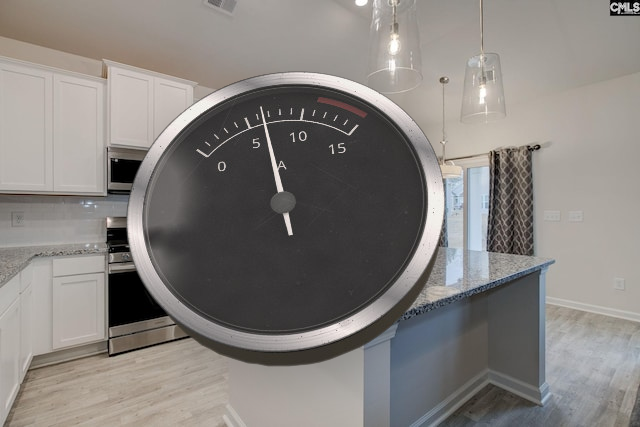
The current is 6.5A
